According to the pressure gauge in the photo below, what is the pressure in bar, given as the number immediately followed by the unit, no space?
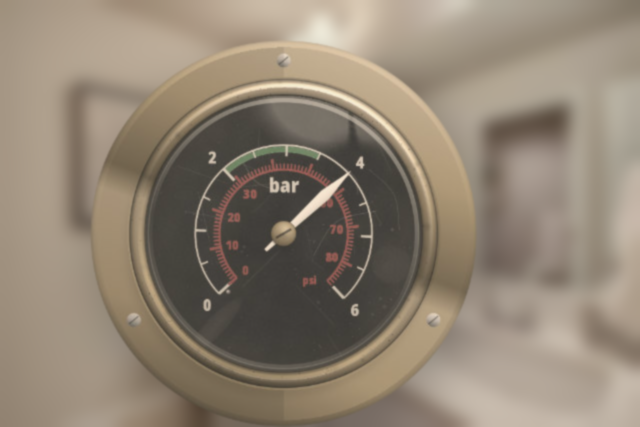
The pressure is 4bar
